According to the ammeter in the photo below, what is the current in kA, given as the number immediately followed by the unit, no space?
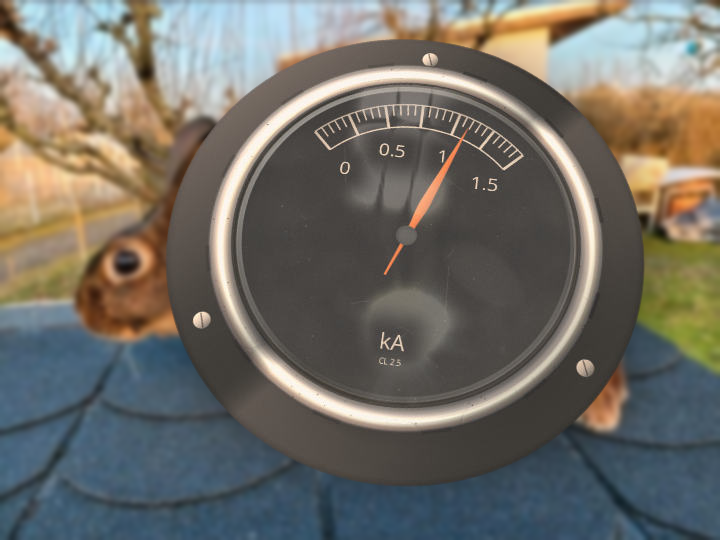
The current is 1.1kA
